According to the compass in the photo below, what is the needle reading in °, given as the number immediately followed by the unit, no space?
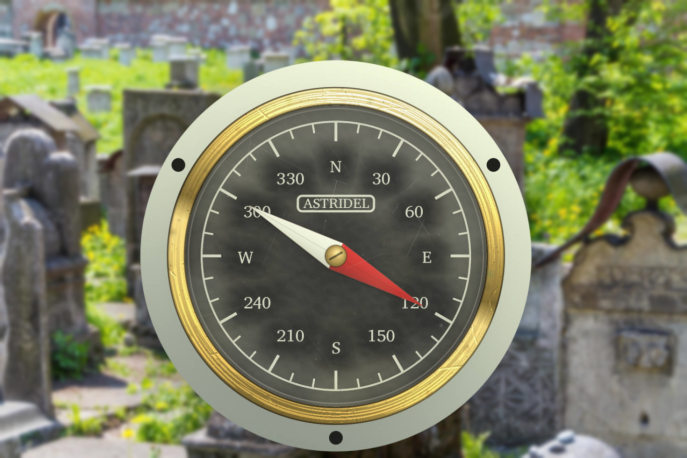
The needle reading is 120°
